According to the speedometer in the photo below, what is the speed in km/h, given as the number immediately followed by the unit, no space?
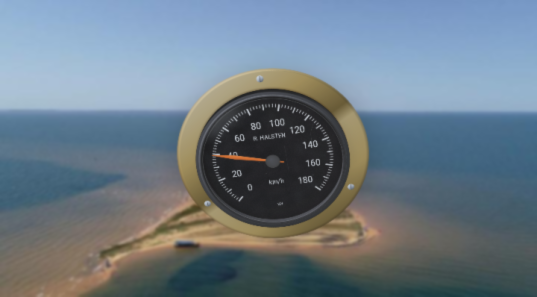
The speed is 40km/h
